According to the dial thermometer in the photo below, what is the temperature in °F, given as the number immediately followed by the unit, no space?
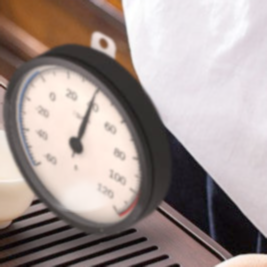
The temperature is 40°F
